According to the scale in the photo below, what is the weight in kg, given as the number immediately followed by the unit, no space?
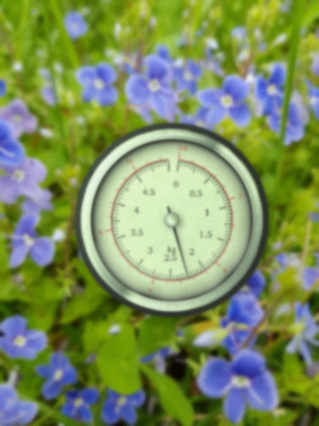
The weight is 2.25kg
